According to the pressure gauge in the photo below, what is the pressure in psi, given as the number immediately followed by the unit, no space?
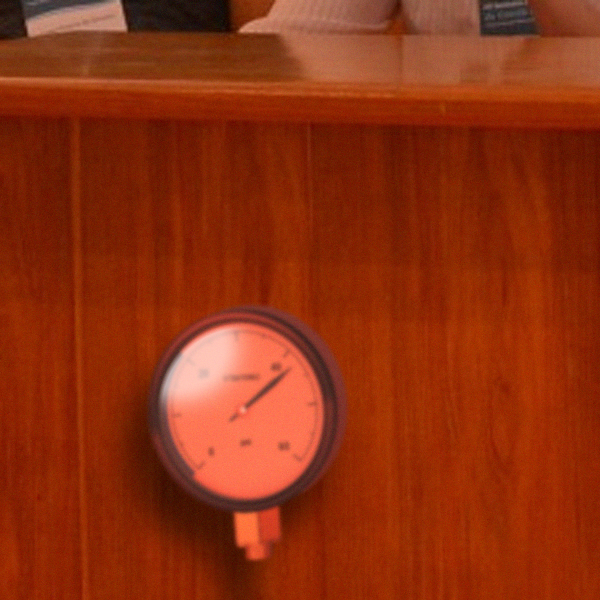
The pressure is 42.5psi
